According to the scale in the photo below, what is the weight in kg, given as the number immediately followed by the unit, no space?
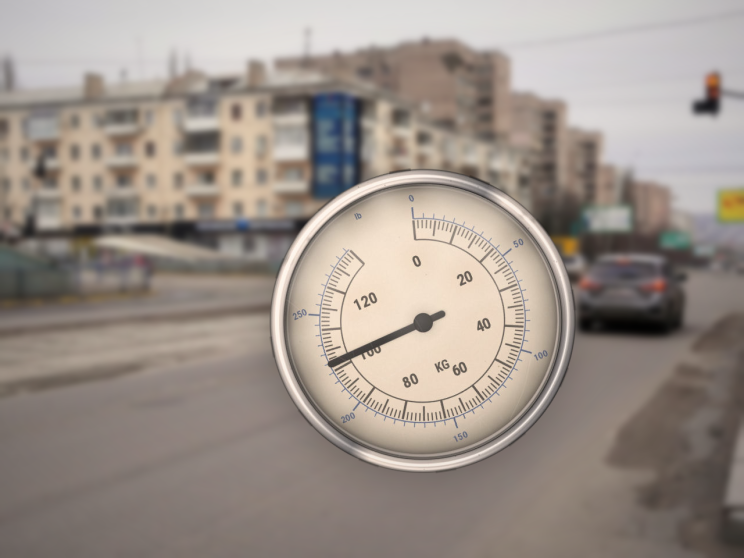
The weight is 102kg
